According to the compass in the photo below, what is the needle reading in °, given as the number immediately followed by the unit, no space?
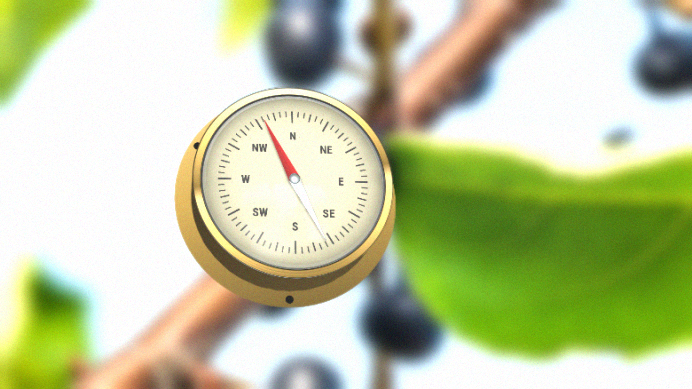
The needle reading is 335°
